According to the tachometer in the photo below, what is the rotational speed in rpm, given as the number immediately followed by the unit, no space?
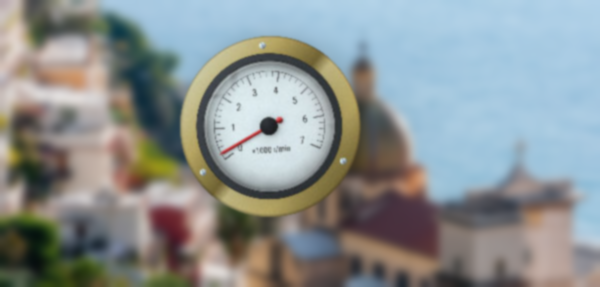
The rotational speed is 200rpm
